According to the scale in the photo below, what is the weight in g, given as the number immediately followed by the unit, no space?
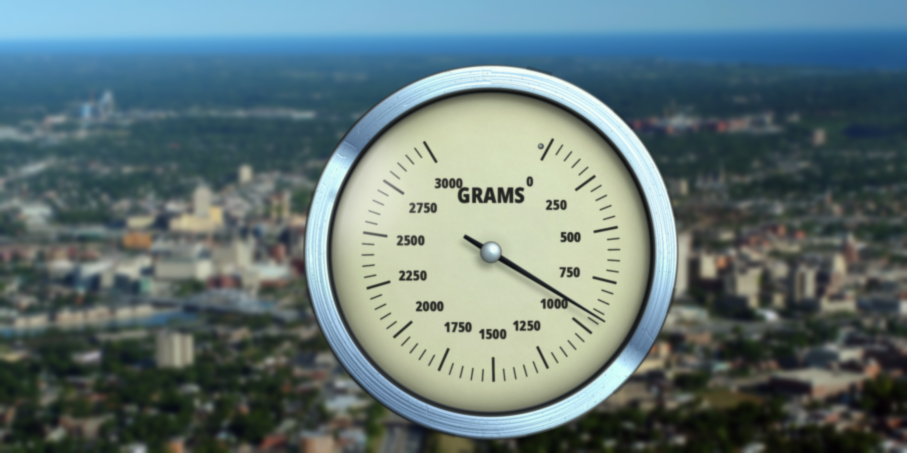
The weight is 925g
